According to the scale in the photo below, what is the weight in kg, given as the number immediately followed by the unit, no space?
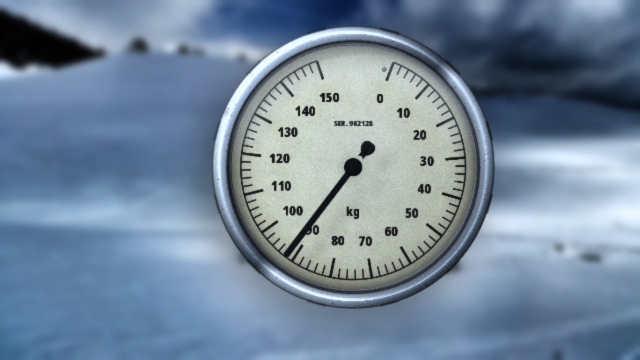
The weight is 92kg
